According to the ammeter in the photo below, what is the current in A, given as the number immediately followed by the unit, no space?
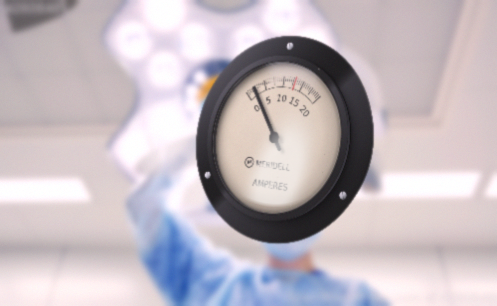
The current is 2.5A
